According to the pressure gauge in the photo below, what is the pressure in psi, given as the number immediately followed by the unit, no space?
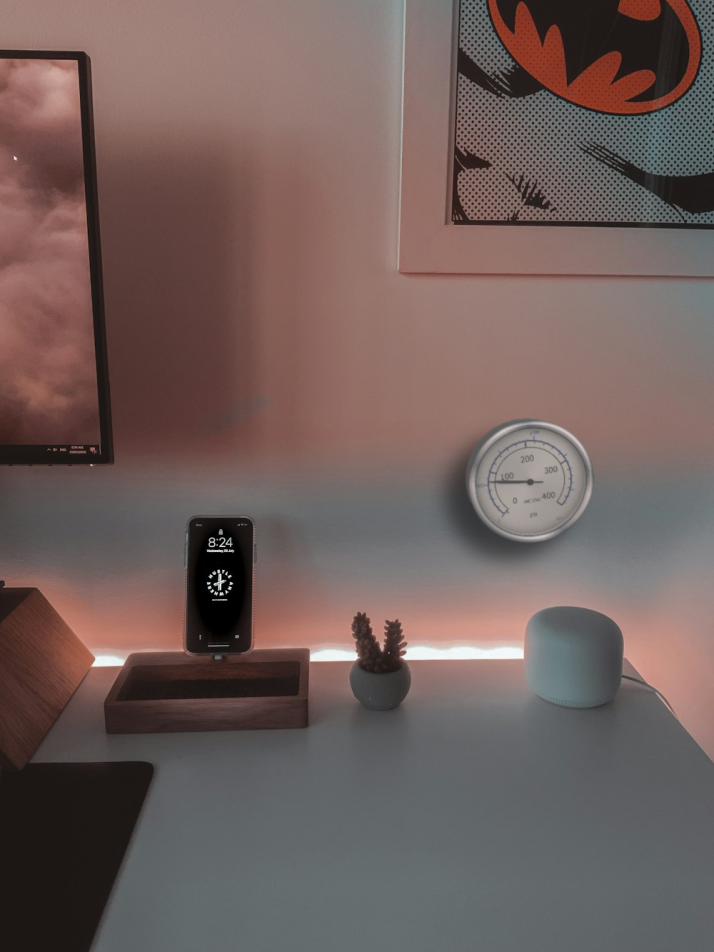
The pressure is 80psi
